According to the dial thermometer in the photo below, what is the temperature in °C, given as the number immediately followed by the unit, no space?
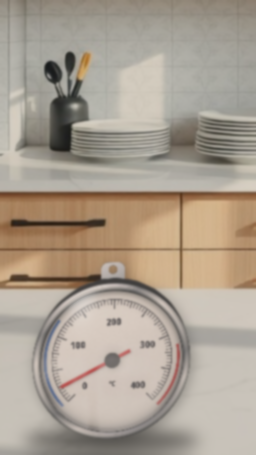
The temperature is 25°C
